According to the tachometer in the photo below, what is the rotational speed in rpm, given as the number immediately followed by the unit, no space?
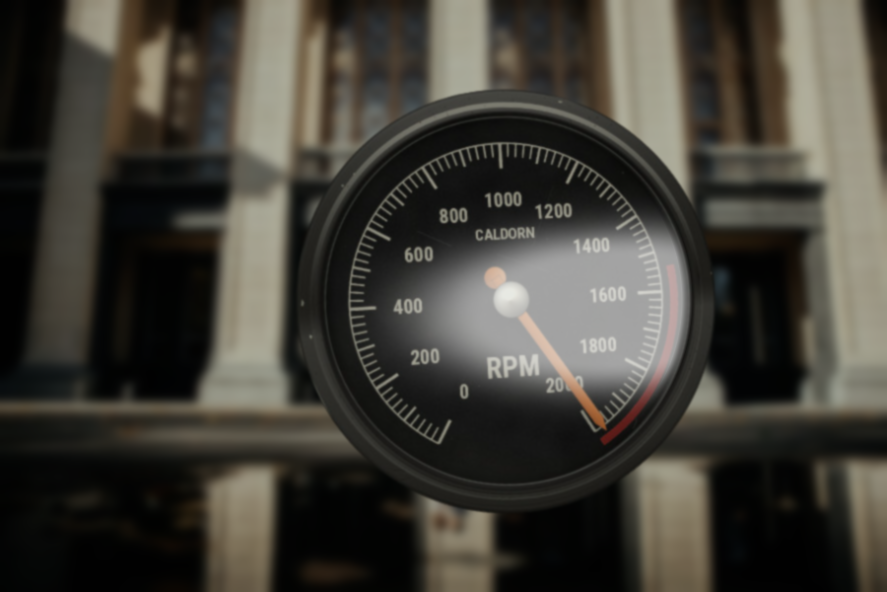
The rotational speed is 1980rpm
